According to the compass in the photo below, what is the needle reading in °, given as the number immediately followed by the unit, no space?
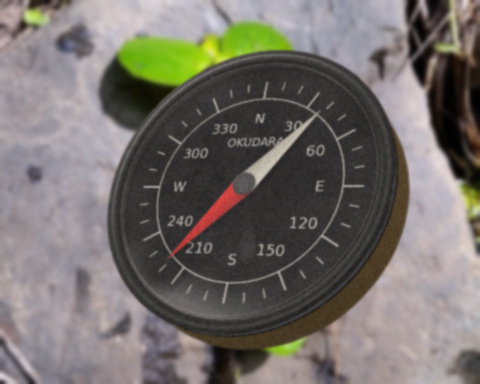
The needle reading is 220°
